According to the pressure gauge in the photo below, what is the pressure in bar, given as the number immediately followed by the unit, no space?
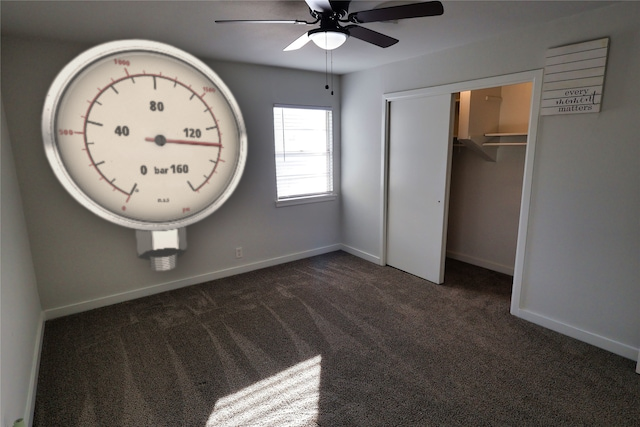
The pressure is 130bar
